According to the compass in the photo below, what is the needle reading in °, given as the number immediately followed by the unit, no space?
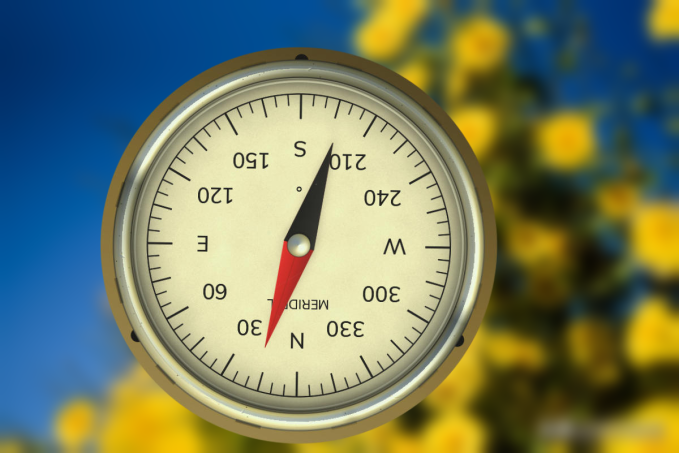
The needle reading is 17.5°
